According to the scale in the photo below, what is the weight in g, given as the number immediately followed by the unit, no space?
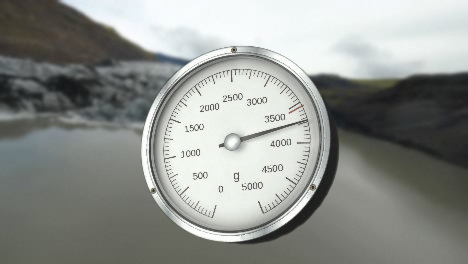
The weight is 3750g
